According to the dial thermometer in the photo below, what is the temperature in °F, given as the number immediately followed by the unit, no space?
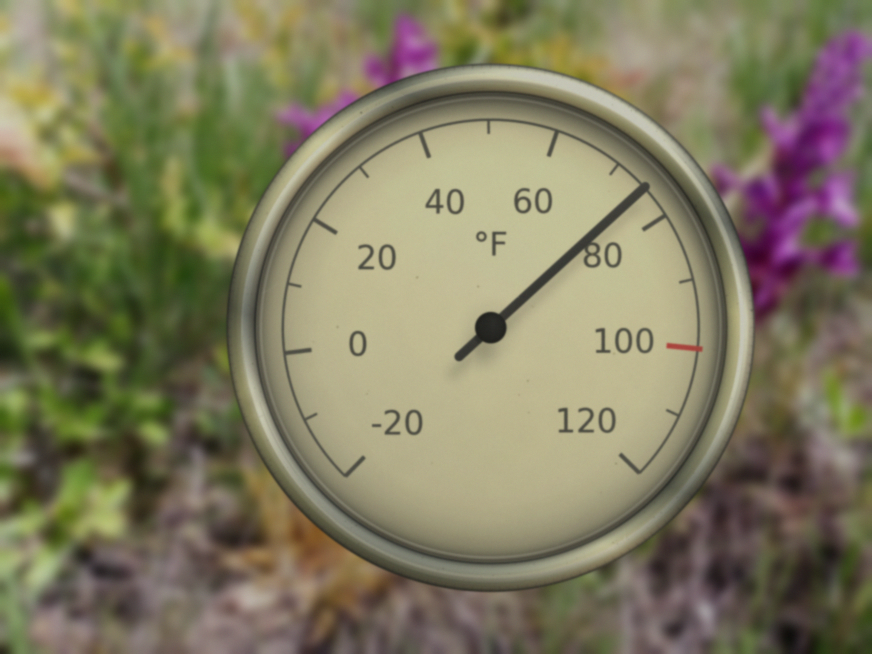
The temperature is 75°F
